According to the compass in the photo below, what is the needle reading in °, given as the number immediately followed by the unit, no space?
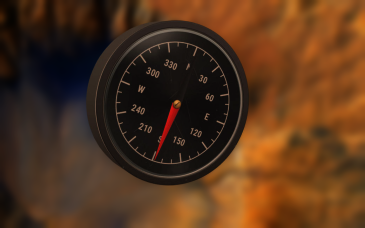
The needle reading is 180°
